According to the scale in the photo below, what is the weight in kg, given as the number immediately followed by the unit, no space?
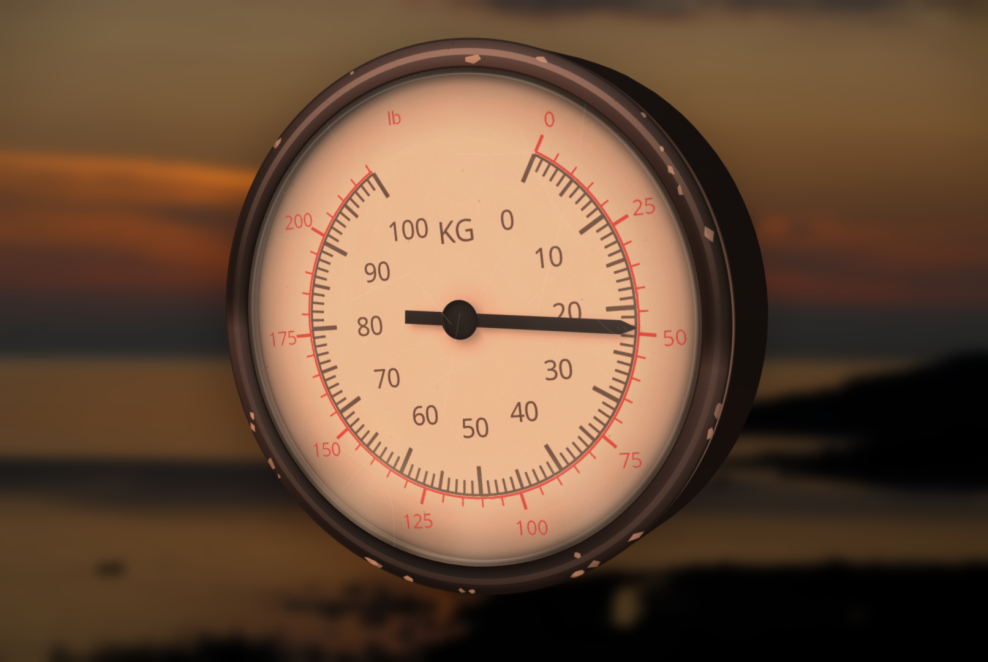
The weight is 22kg
